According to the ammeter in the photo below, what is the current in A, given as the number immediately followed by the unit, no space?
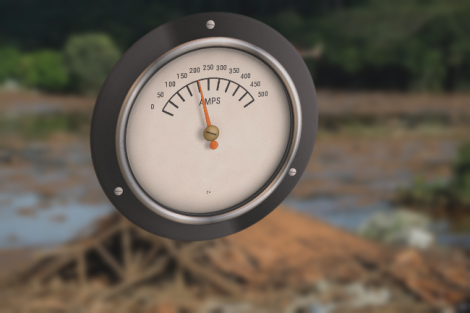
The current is 200A
